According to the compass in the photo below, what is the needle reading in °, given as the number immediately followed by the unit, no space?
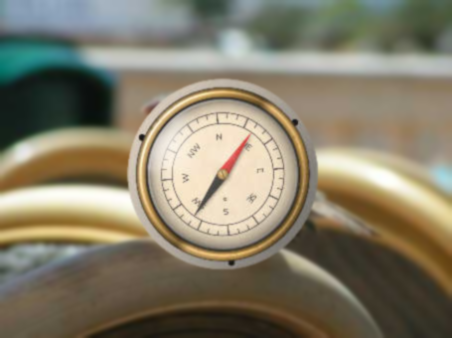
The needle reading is 40°
